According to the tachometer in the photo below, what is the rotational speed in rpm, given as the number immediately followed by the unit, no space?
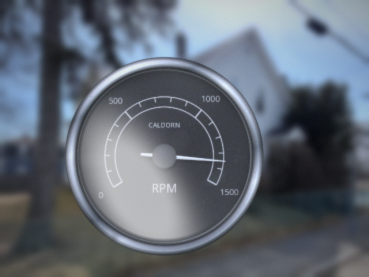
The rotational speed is 1350rpm
